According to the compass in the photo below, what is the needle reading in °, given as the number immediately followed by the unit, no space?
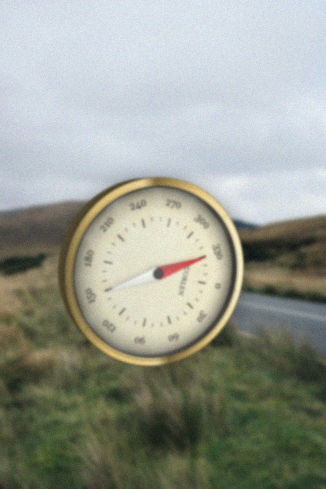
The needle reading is 330°
